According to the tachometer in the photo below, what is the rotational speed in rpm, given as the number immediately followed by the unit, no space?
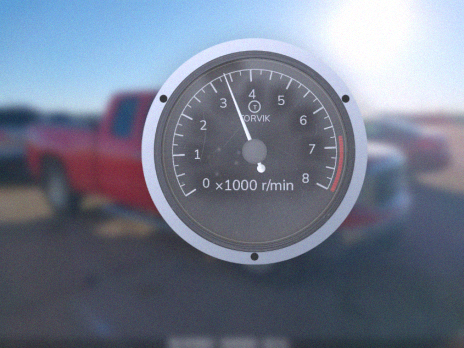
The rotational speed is 3375rpm
